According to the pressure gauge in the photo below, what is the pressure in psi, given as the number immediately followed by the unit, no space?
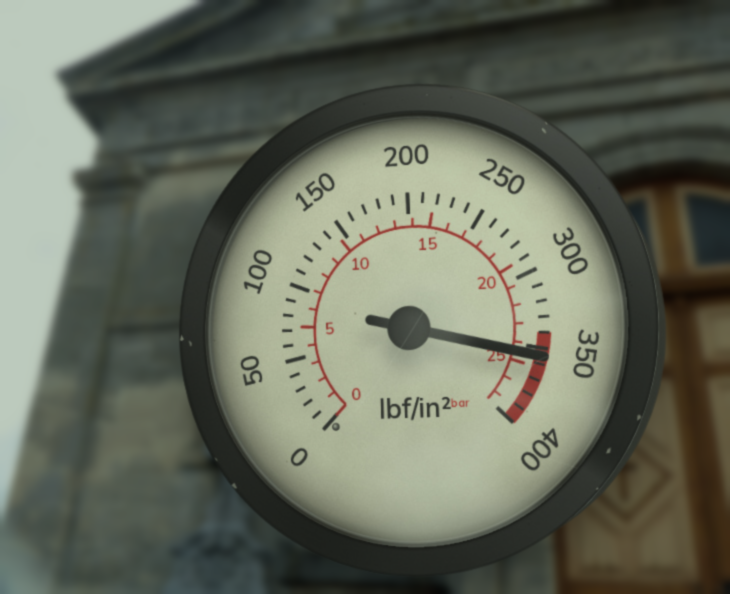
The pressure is 355psi
